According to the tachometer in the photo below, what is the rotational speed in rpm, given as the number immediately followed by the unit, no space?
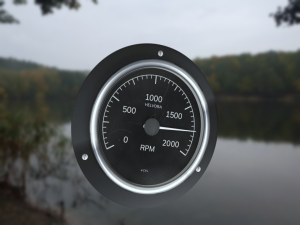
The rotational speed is 1750rpm
